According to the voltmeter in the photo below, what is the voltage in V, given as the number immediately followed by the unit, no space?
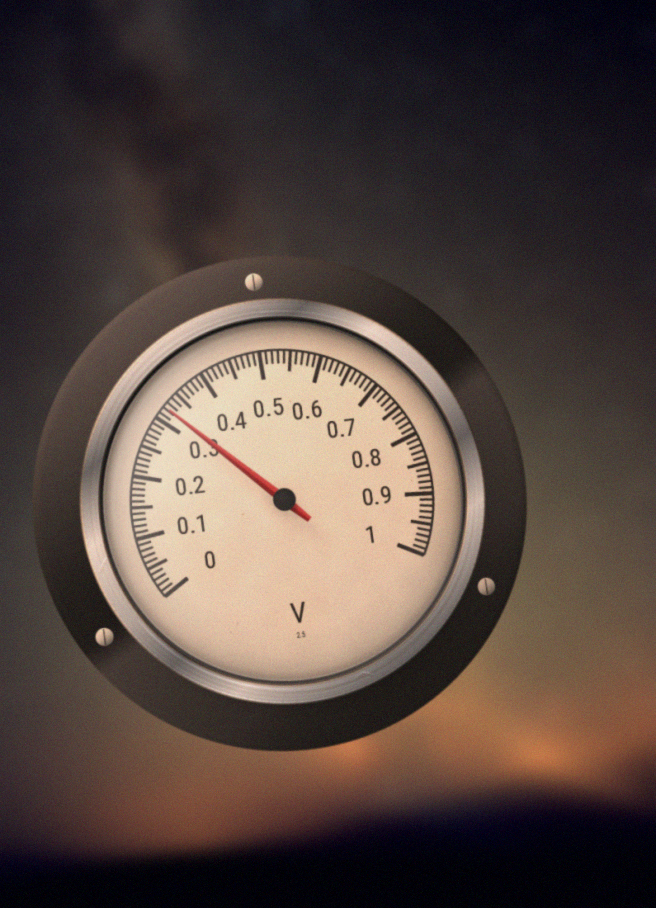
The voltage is 0.32V
